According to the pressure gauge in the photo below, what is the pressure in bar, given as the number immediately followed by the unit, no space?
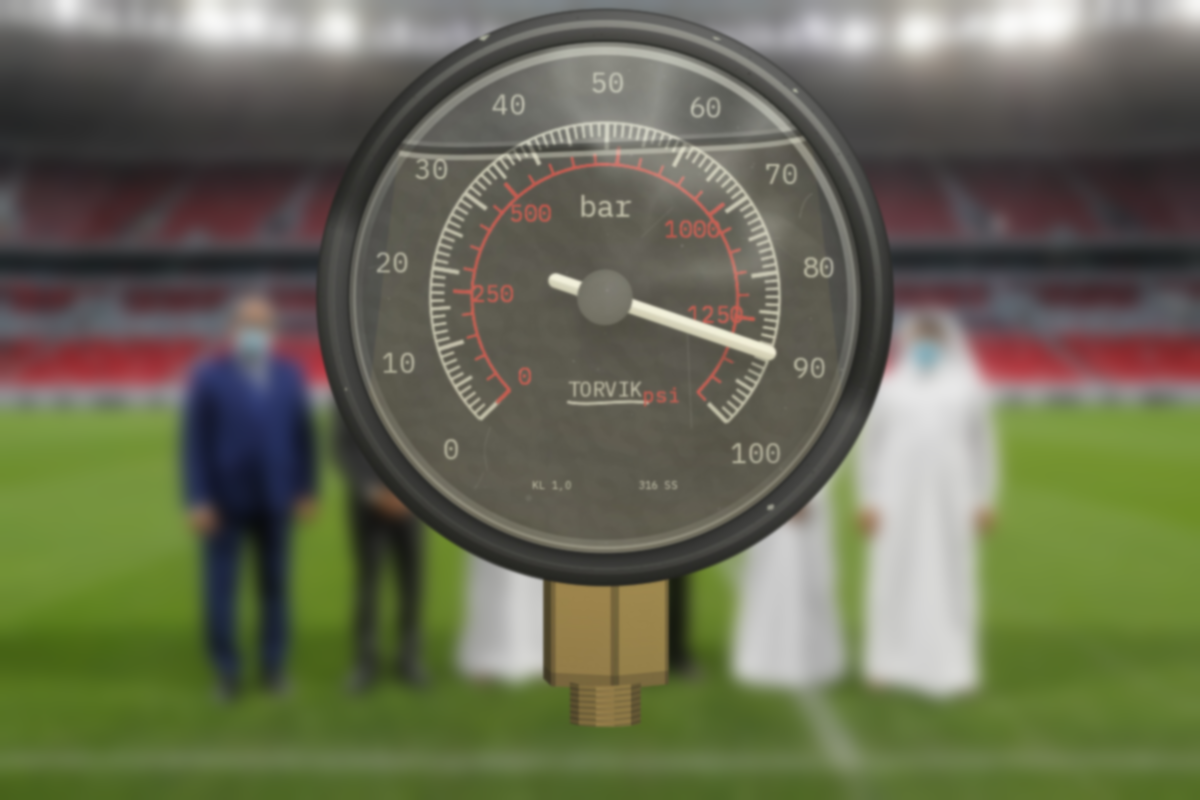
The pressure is 90bar
